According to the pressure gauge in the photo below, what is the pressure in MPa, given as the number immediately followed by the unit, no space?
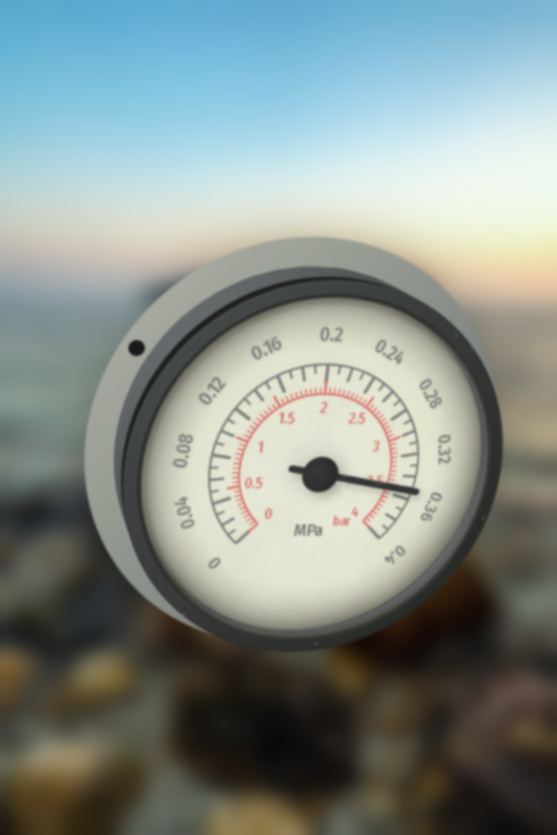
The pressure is 0.35MPa
